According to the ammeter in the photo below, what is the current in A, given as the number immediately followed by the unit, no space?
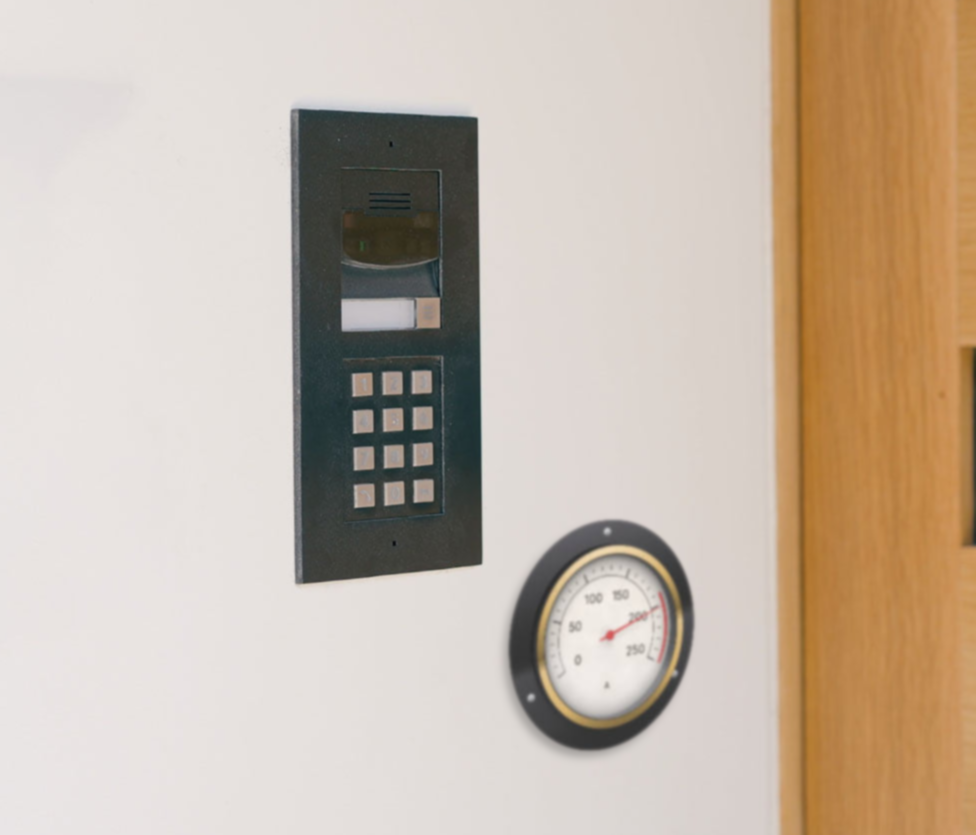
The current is 200A
